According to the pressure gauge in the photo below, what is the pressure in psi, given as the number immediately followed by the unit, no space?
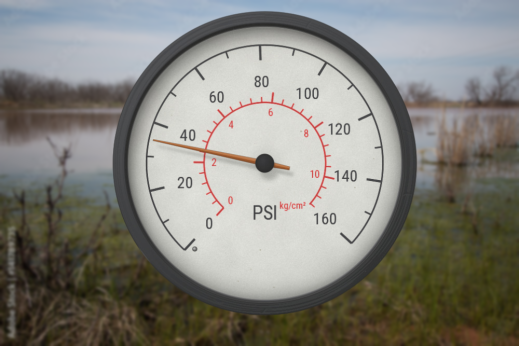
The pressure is 35psi
